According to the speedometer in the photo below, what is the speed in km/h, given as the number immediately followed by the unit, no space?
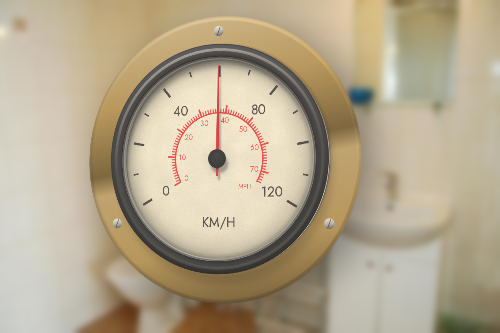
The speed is 60km/h
